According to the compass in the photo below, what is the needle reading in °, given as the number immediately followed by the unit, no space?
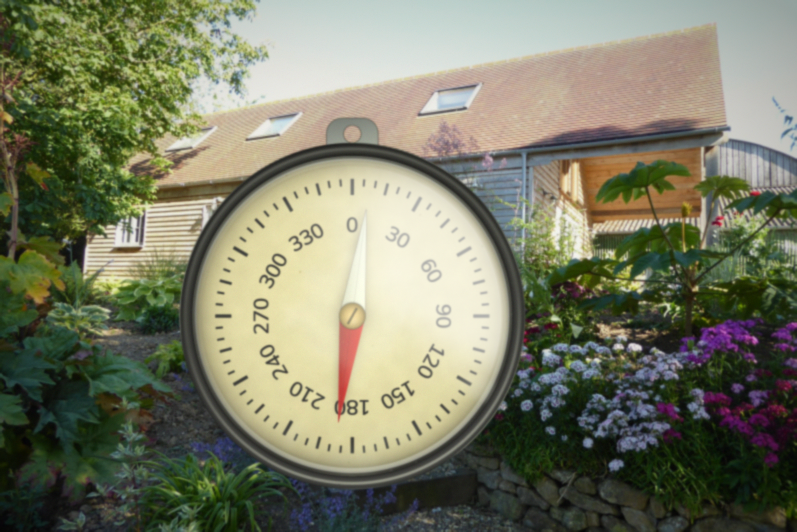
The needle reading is 187.5°
